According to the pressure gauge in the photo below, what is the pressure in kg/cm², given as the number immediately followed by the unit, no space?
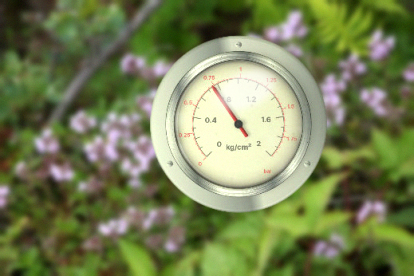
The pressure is 0.75kg/cm²
